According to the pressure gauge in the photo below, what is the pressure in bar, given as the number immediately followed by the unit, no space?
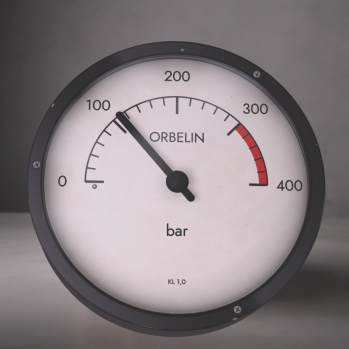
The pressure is 110bar
